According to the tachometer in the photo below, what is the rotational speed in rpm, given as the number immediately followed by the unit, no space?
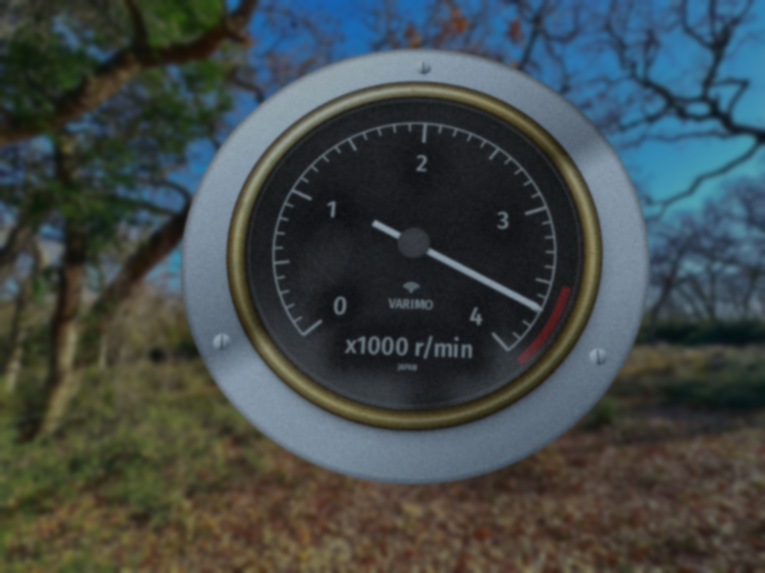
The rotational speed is 3700rpm
